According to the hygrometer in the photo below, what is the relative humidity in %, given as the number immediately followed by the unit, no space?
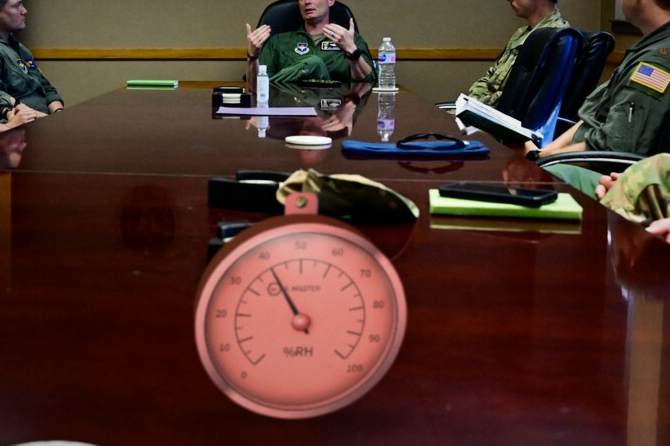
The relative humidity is 40%
